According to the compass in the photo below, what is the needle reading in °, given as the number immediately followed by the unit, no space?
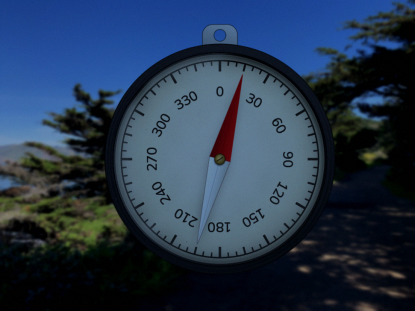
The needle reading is 15°
